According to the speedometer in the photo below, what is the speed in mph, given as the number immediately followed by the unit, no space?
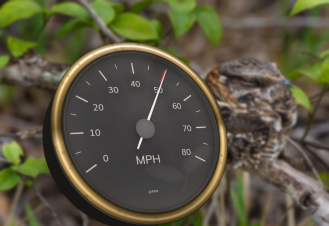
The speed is 50mph
